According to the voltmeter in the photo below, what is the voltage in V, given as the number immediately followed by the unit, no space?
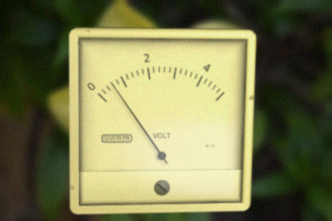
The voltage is 0.6V
